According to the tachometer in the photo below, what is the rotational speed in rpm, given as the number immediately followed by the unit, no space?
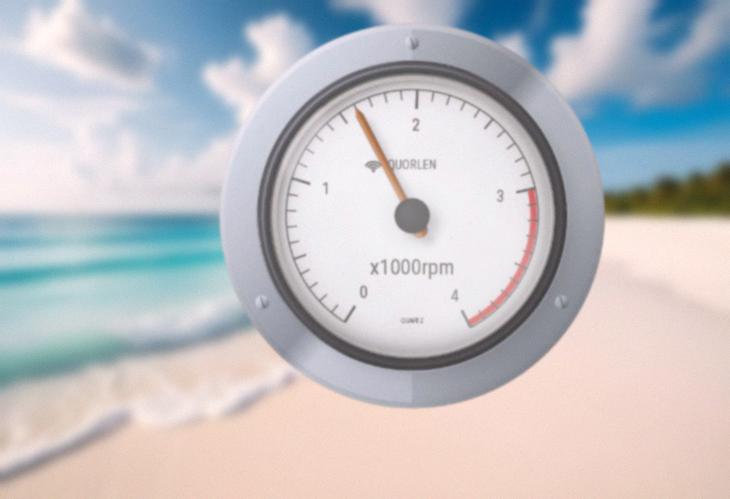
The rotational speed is 1600rpm
